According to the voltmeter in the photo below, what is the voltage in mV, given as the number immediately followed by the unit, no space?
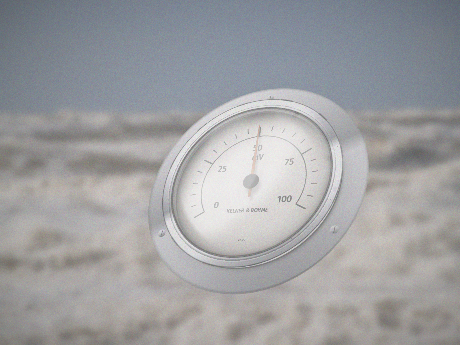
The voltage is 50mV
